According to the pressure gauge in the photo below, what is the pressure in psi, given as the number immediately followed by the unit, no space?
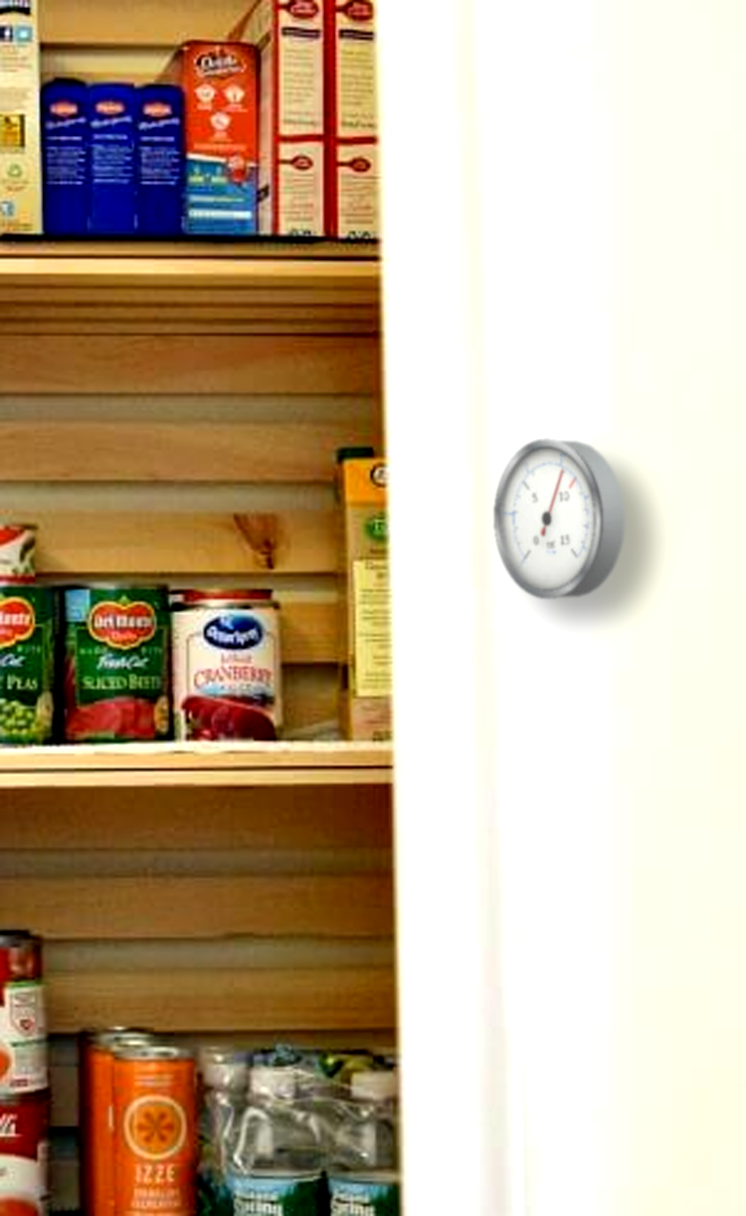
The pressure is 9psi
